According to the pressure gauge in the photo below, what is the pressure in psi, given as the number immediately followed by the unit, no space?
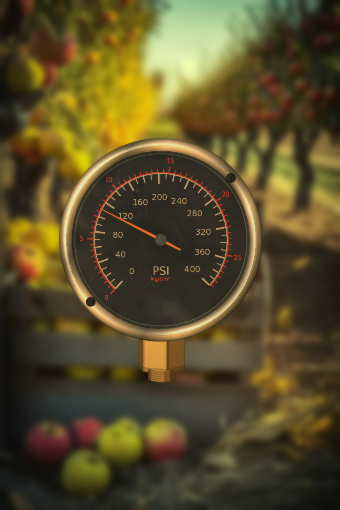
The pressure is 110psi
